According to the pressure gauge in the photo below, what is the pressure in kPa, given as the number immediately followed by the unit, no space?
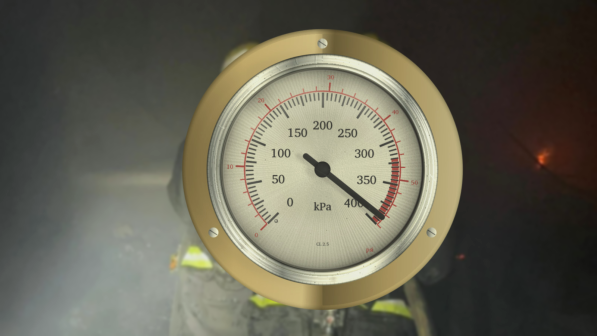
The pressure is 390kPa
